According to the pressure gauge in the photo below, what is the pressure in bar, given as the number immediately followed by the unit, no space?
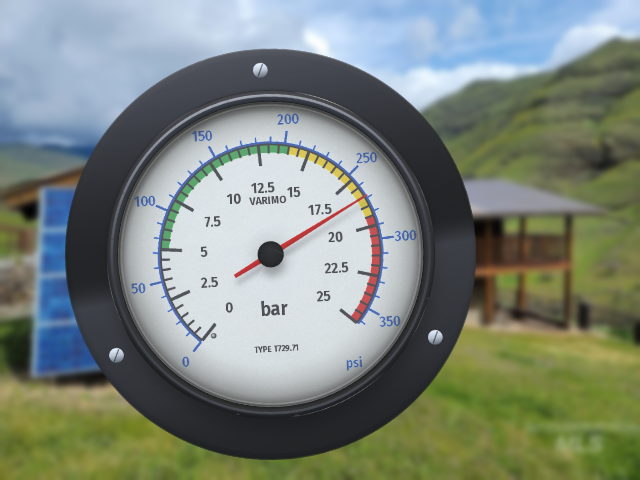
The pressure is 18.5bar
